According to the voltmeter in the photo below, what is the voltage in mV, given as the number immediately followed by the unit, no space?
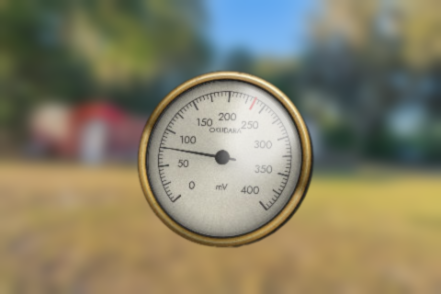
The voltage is 75mV
